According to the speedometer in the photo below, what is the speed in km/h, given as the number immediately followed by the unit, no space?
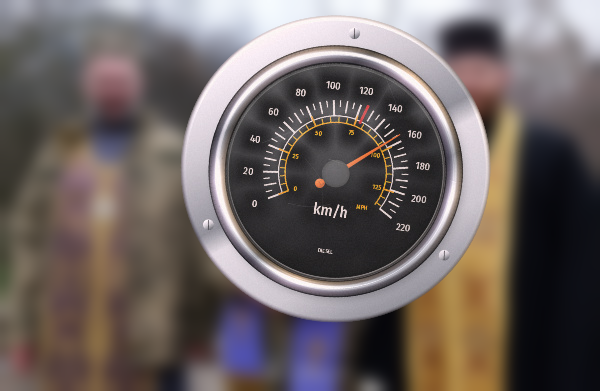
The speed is 155km/h
